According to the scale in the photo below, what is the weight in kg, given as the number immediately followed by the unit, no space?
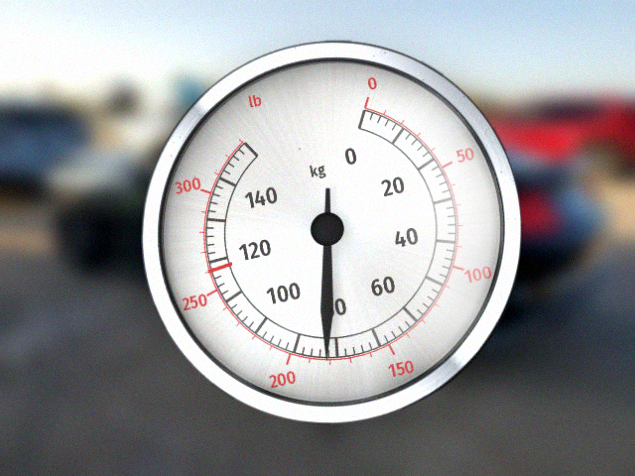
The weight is 82kg
